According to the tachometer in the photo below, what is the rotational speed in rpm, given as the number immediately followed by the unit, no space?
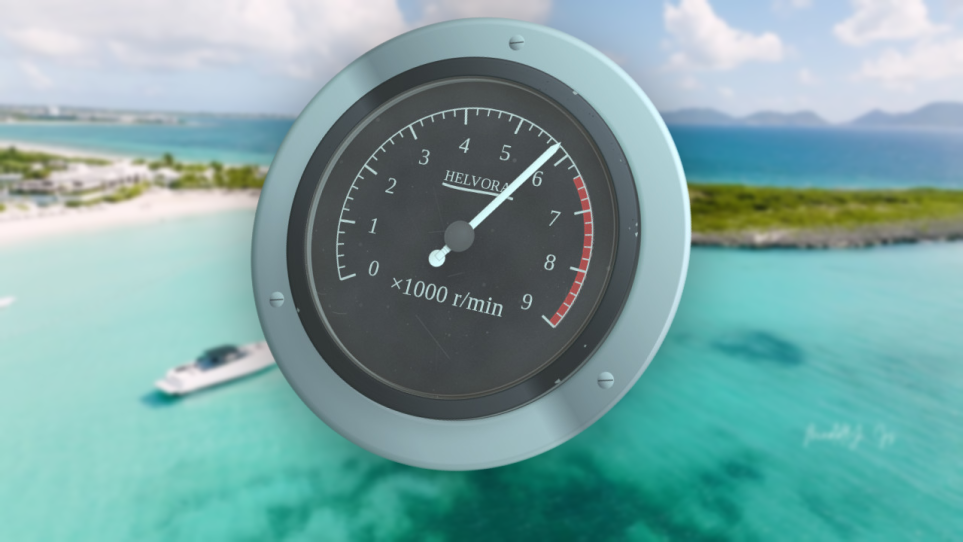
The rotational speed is 5800rpm
